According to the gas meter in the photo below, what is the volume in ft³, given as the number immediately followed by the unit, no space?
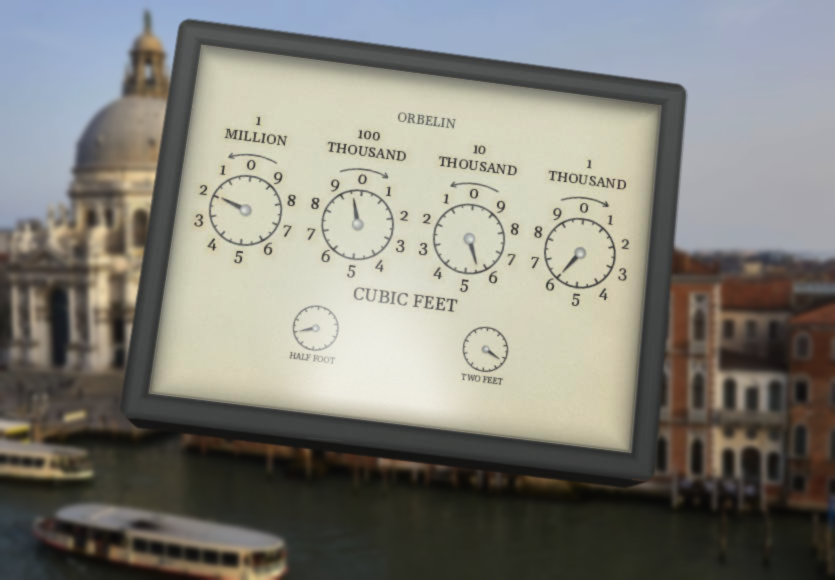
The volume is 195600ft³
